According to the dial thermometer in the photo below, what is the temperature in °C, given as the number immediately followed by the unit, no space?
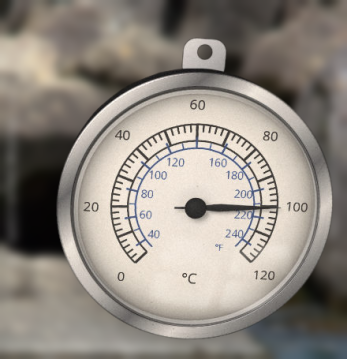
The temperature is 100°C
